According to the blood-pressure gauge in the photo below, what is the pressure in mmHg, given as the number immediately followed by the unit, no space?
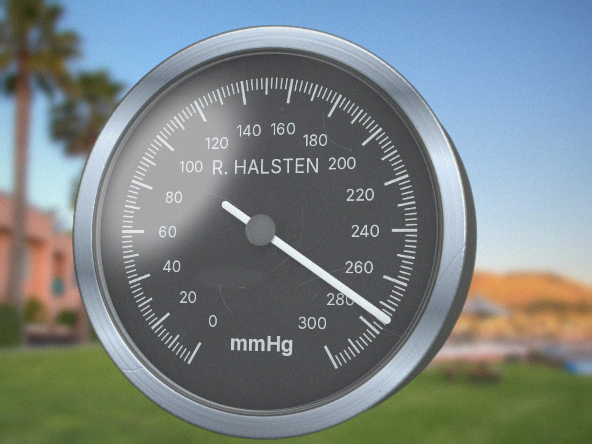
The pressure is 274mmHg
